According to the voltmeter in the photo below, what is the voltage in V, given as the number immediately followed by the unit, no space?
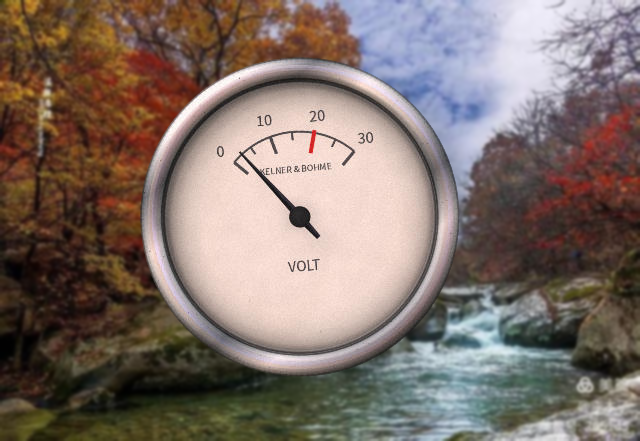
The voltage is 2.5V
